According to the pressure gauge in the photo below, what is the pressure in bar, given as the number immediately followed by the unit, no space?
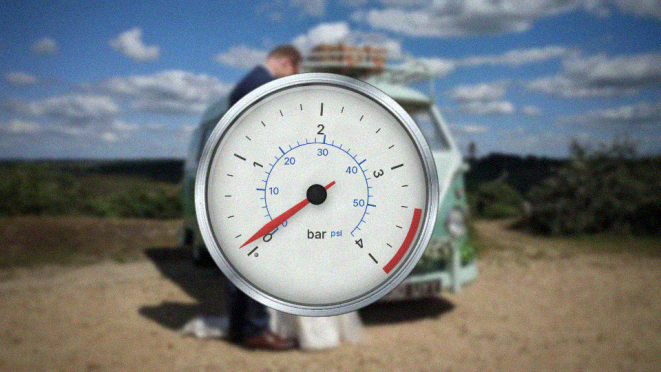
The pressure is 0.1bar
